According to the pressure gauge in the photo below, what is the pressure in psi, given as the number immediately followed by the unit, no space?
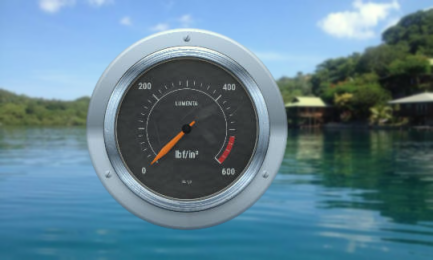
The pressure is 0psi
